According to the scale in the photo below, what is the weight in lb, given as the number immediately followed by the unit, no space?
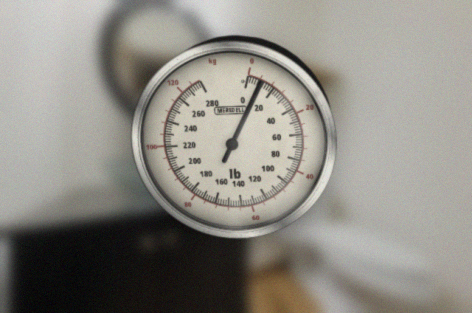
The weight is 10lb
